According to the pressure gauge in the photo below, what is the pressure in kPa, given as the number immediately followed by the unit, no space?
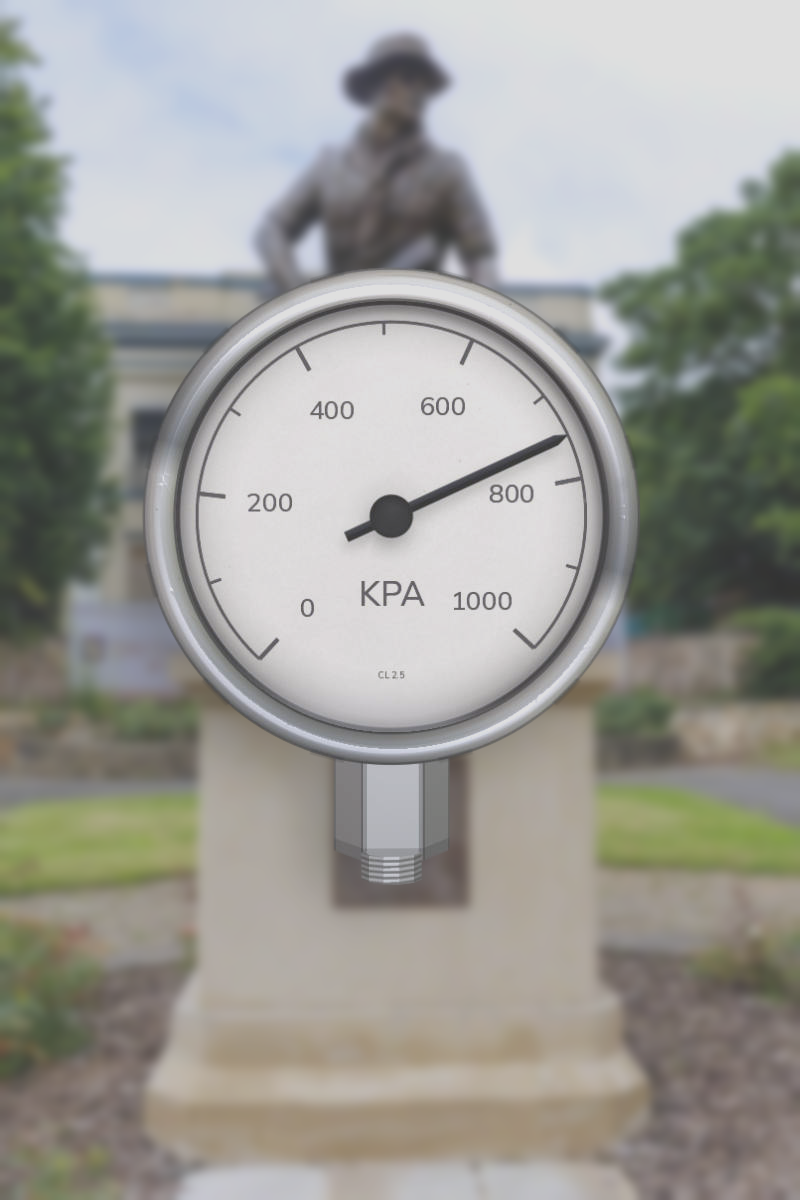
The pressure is 750kPa
